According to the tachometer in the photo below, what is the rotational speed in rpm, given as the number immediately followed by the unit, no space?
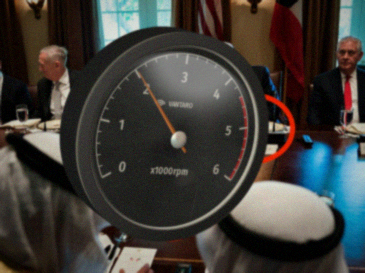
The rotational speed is 2000rpm
